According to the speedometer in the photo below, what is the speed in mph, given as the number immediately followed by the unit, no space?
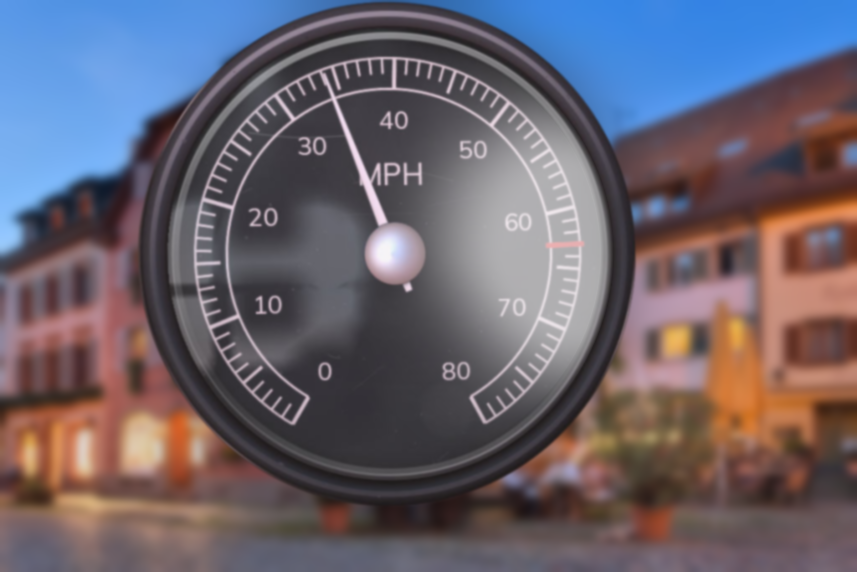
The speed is 34mph
